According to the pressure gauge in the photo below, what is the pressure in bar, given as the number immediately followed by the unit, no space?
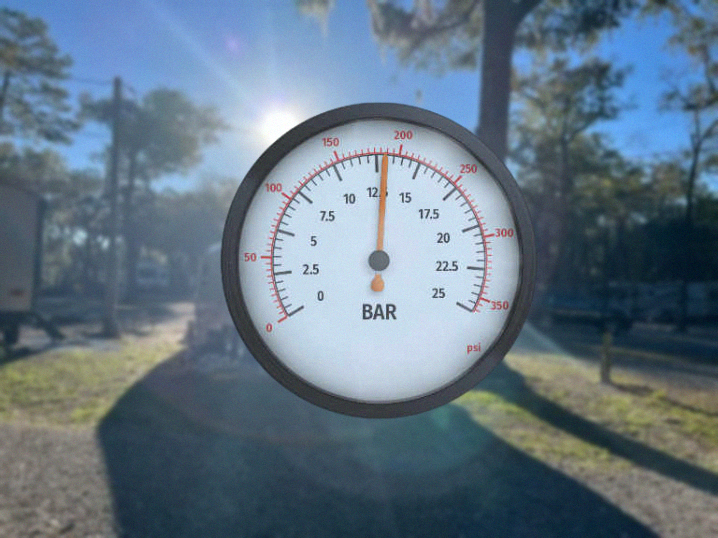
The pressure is 13bar
